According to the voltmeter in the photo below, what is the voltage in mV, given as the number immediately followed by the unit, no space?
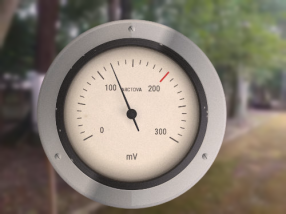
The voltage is 120mV
